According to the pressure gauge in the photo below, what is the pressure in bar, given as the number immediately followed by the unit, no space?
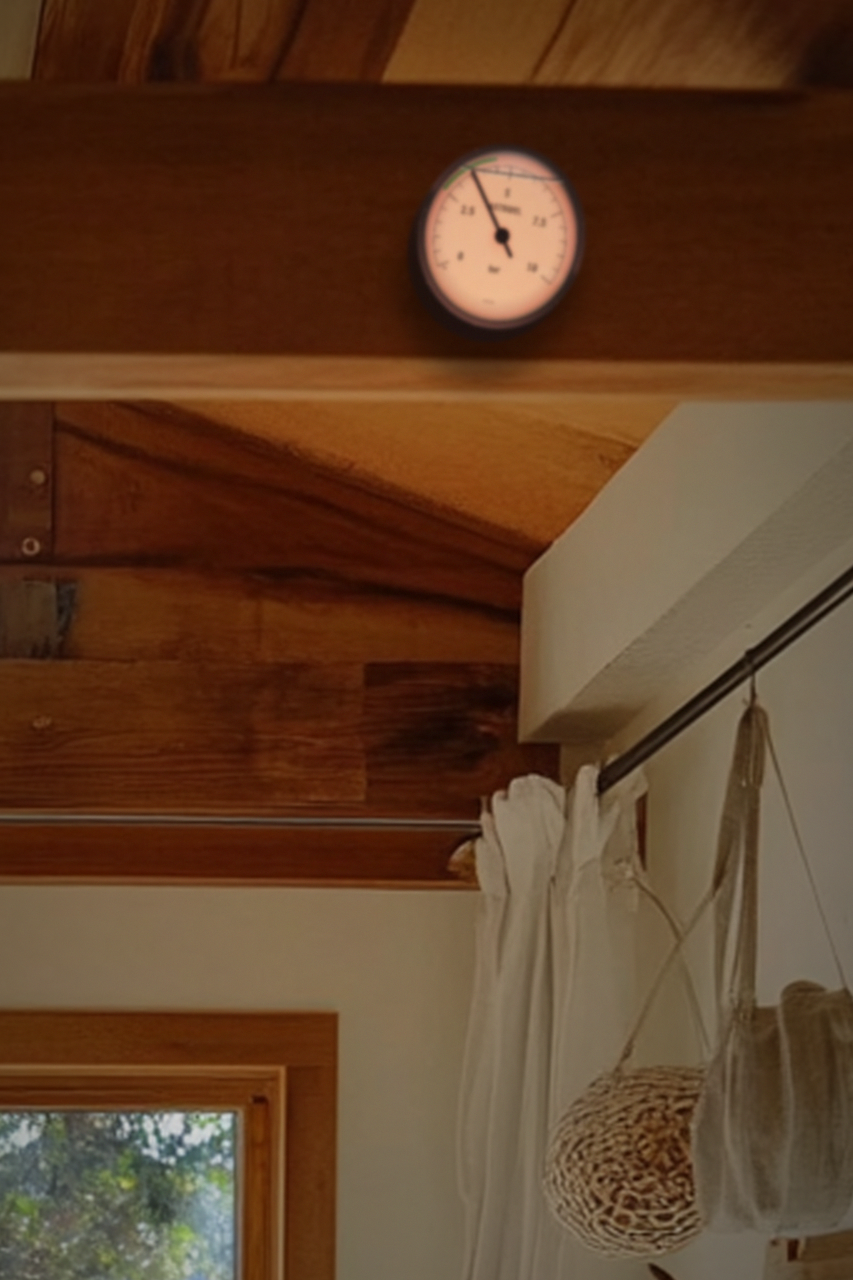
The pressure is 3.5bar
